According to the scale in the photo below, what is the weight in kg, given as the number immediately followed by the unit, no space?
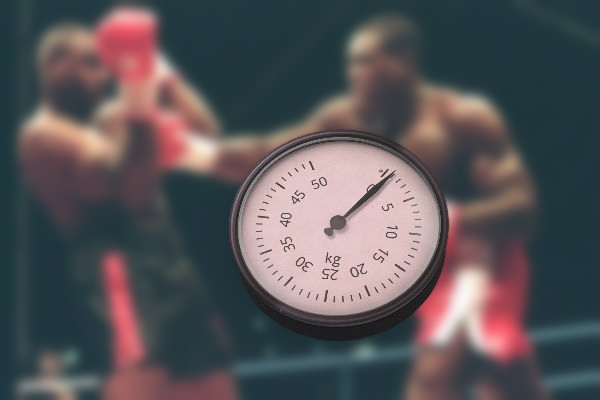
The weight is 1kg
